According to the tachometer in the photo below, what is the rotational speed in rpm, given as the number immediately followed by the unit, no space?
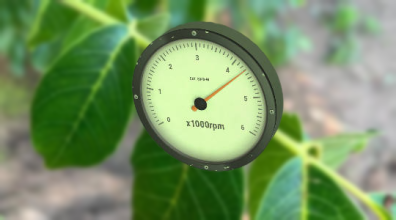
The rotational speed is 4300rpm
